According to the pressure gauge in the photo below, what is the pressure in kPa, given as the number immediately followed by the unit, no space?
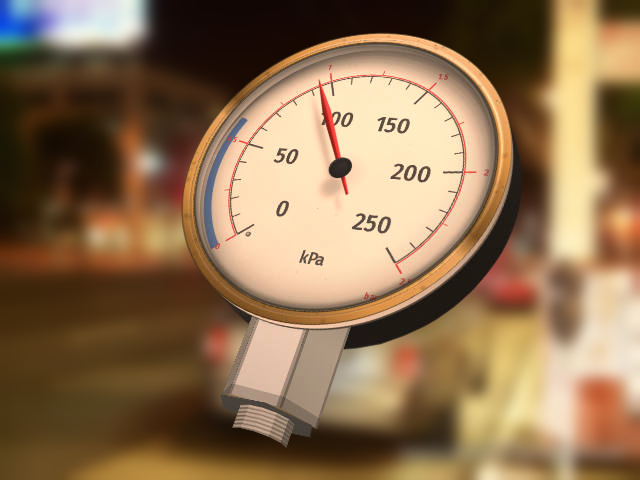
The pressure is 95kPa
